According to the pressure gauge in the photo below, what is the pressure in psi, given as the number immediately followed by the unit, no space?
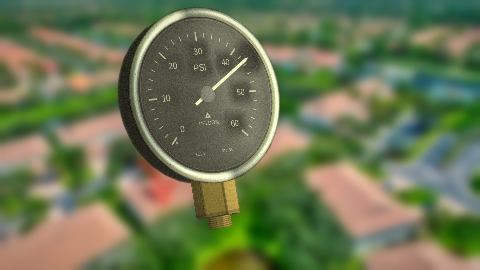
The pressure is 43psi
